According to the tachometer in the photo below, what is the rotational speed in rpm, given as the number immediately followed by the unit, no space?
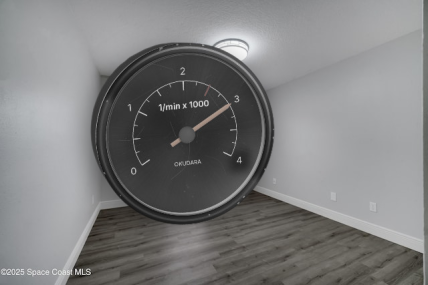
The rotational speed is 3000rpm
